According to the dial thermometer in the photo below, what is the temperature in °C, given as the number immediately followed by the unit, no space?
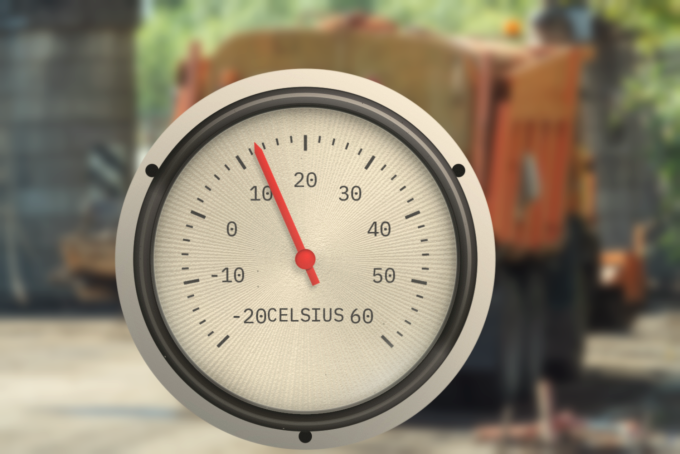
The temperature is 13°C
